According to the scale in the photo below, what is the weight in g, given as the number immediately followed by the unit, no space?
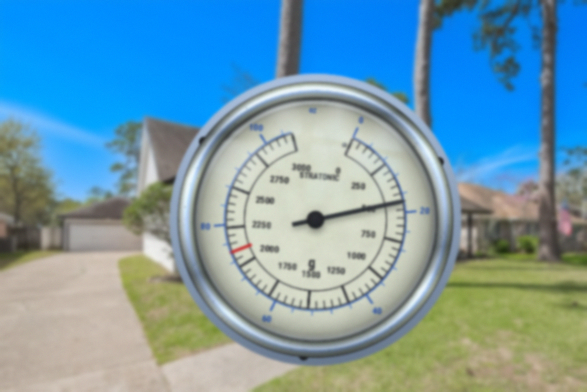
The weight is 500g
